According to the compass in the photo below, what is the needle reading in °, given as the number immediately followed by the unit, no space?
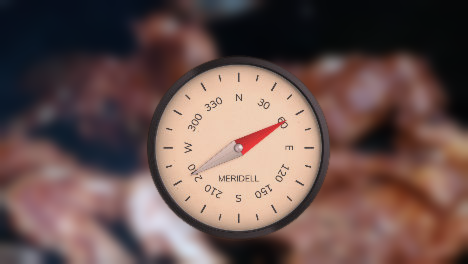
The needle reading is 60°
